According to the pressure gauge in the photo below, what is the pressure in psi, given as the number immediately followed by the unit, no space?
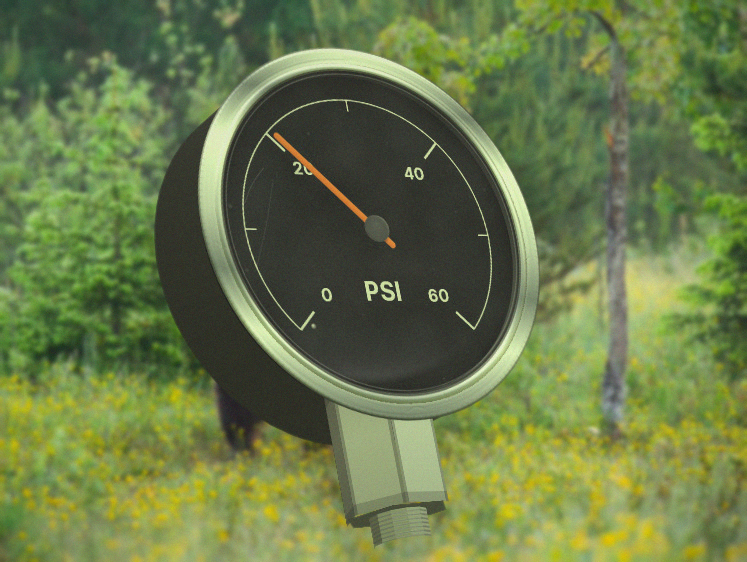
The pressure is 20psi
